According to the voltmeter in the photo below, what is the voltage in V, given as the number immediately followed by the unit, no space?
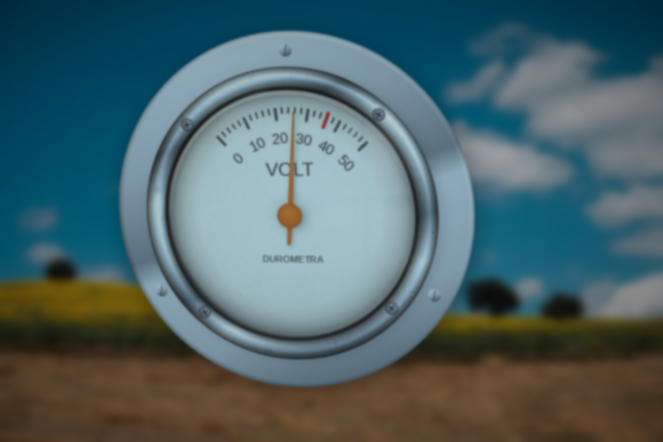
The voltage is 26V
